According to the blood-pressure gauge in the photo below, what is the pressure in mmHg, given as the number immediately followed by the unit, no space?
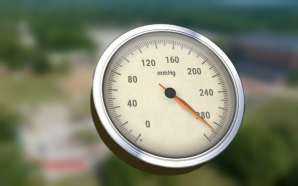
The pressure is 290mmHg
